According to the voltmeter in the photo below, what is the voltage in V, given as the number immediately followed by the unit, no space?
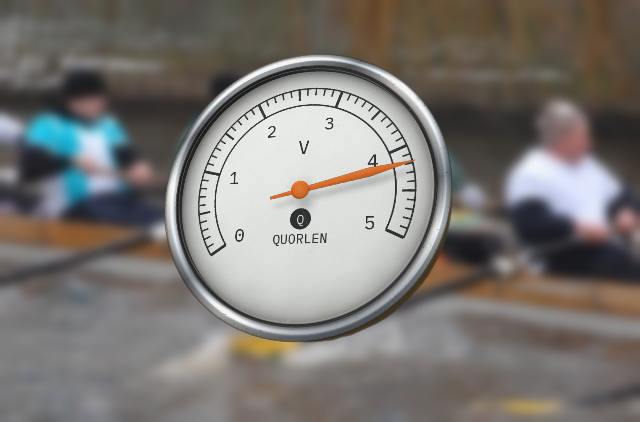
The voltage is 4.2V
